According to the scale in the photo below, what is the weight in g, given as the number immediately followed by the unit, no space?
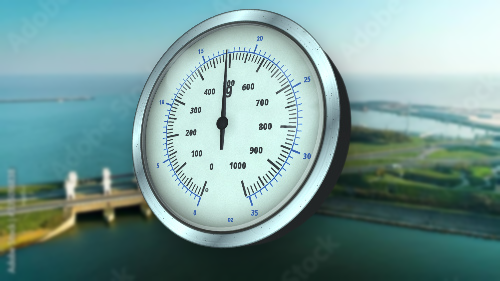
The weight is 500g
